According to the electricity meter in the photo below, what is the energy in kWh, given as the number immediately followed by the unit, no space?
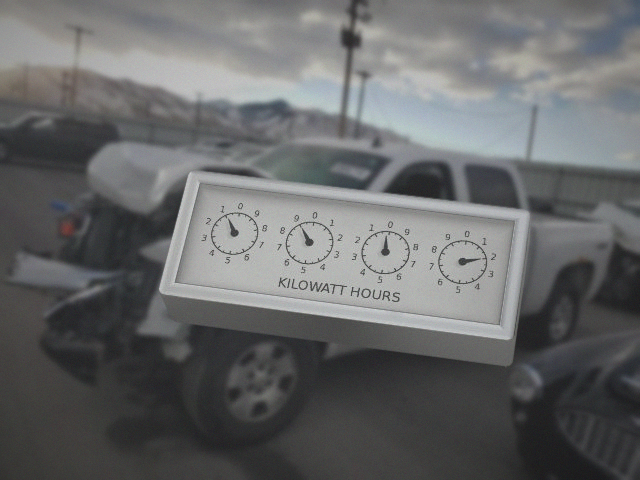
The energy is 902kWh
